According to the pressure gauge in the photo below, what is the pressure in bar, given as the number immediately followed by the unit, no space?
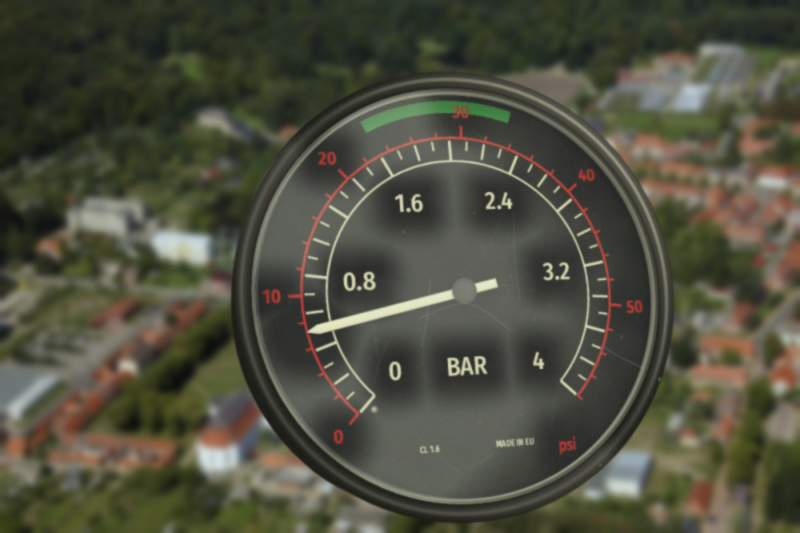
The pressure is 0.5bar
